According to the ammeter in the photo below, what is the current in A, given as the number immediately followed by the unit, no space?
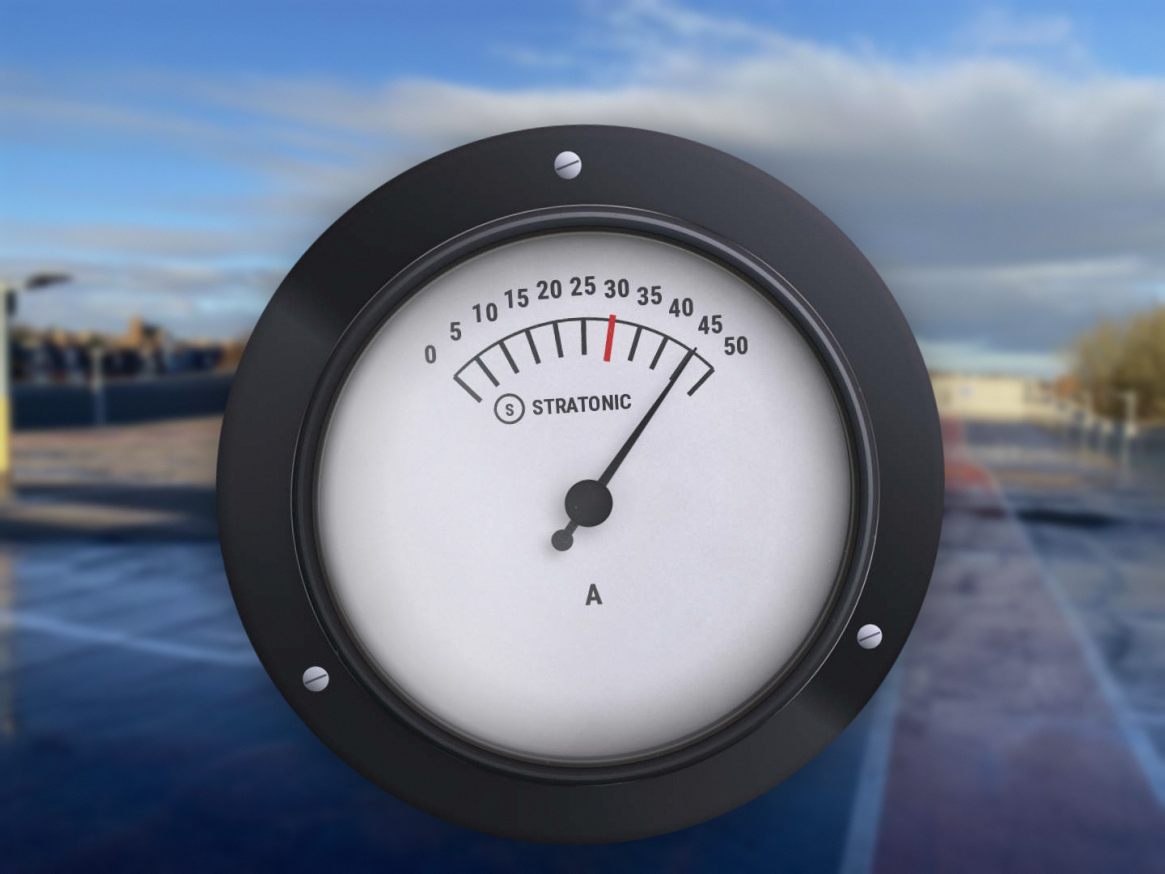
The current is 45A
